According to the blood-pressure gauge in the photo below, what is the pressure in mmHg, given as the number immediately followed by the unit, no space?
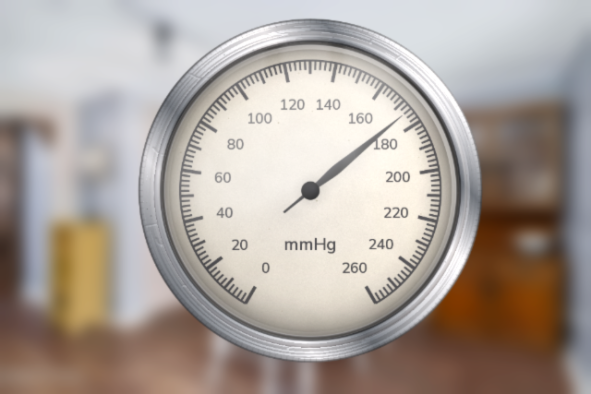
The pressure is 174mmHg
